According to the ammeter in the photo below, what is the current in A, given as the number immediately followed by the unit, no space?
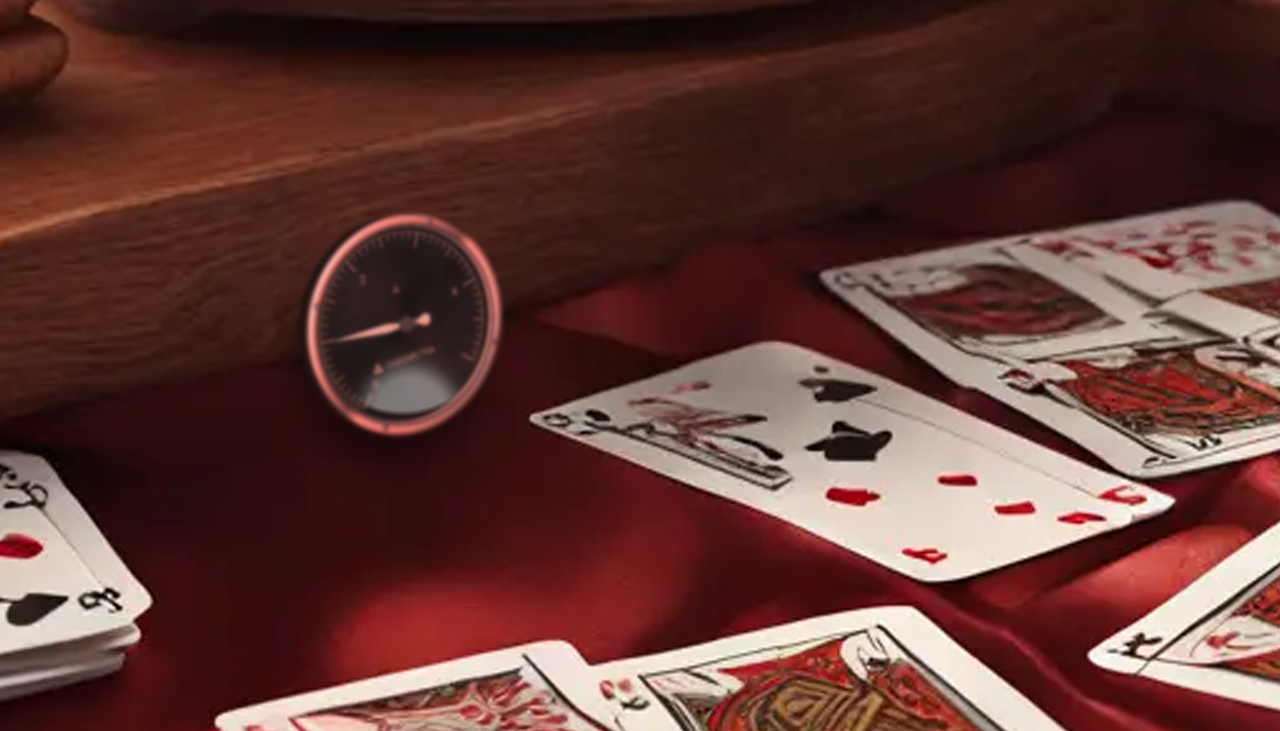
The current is 1A
